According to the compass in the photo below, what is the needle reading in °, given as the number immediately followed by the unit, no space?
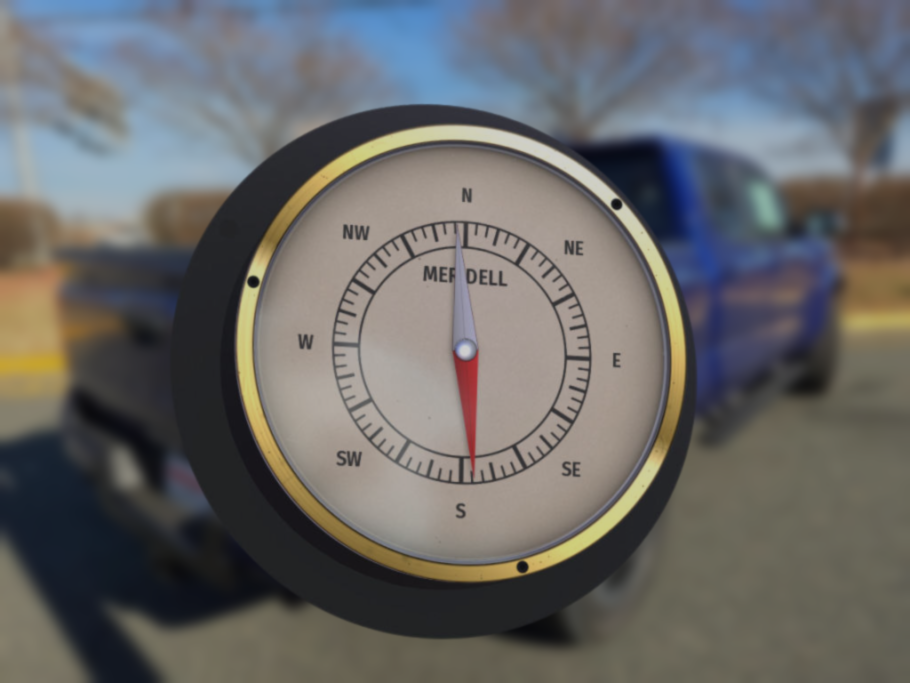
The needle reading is 175°
